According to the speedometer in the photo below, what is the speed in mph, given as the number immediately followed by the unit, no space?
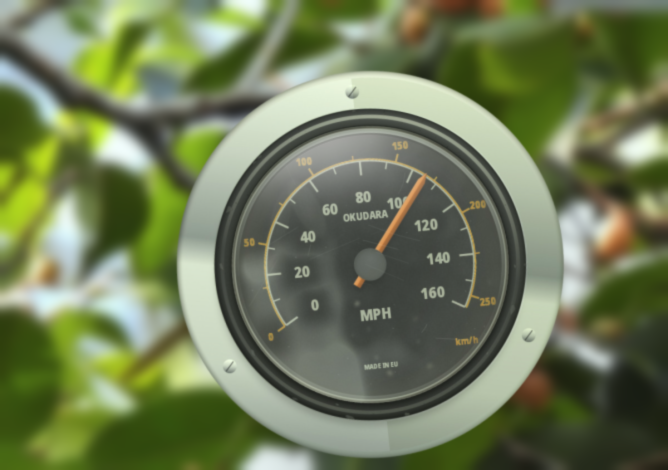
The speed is 105mph
